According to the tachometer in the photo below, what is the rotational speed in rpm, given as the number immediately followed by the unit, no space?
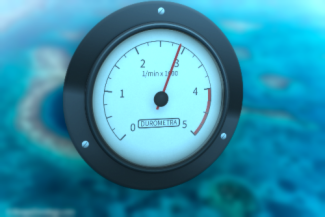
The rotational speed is 2875rpm
